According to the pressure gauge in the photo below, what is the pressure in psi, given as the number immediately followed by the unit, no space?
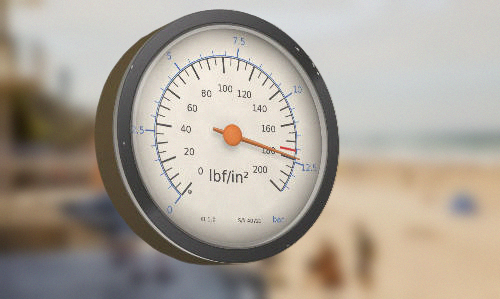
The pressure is 180psi
